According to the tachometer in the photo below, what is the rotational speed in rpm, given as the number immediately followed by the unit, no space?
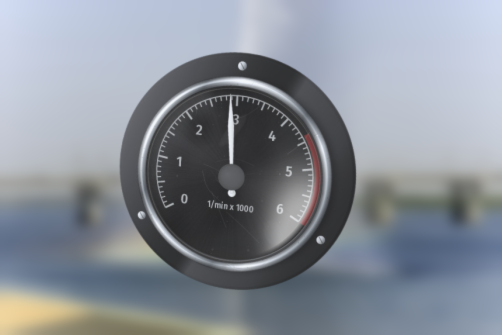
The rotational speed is 2900rpm
